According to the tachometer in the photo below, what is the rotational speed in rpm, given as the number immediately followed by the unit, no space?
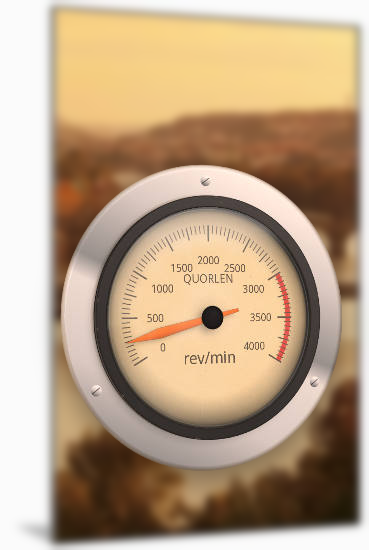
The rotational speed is 250rpm
